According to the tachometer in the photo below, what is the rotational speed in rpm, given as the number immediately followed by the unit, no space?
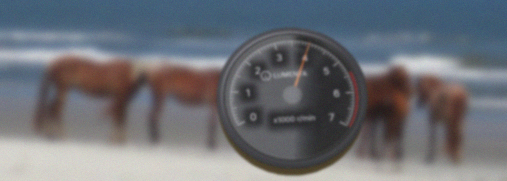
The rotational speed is 4000rpm
